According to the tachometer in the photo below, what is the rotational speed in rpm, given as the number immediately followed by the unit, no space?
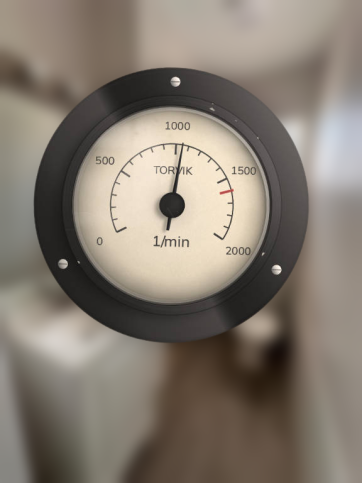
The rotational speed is 1050rpm
